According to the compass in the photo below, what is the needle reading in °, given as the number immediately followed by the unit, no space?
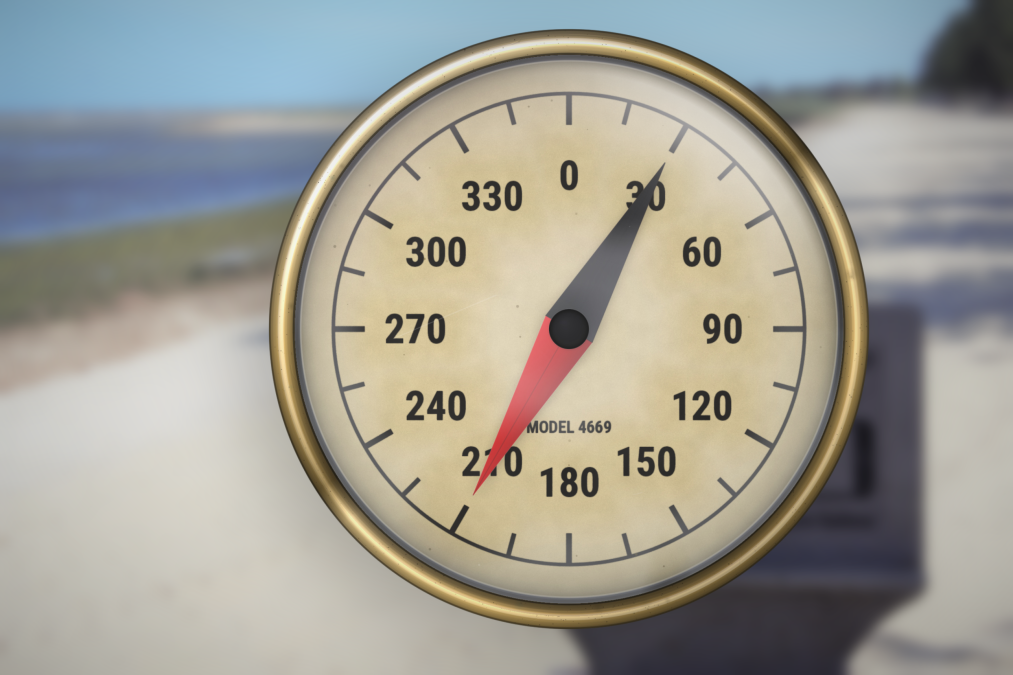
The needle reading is 210°
